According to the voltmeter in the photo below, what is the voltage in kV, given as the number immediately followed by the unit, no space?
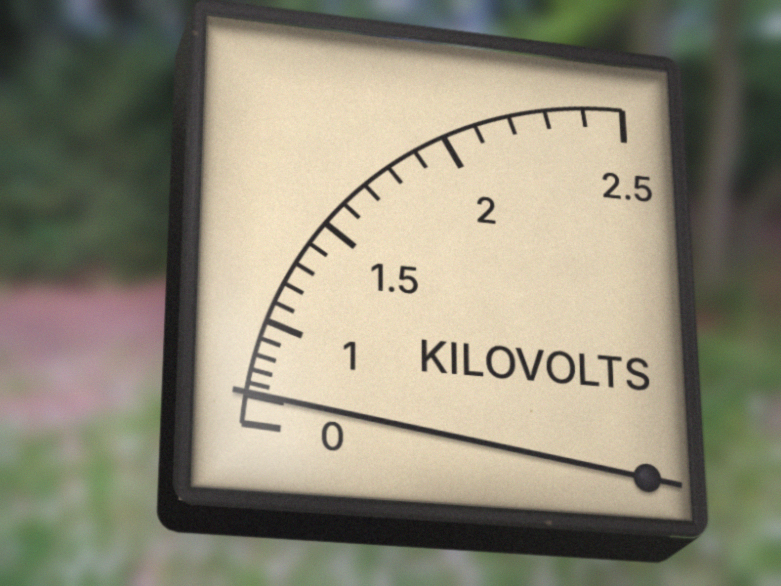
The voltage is 0.5kV
